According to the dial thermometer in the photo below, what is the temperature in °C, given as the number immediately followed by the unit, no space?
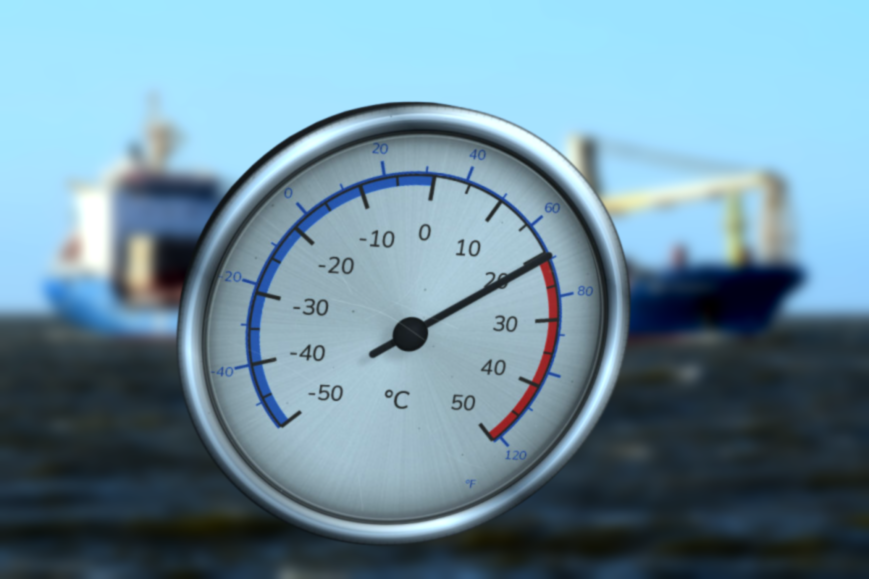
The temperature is 20°C
